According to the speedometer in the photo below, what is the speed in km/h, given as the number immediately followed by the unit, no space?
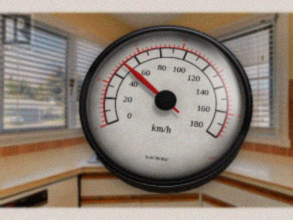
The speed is 50km/h
